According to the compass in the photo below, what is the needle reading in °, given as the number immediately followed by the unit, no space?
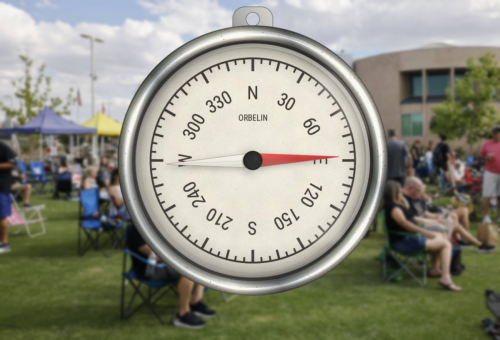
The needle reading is 87.5°
